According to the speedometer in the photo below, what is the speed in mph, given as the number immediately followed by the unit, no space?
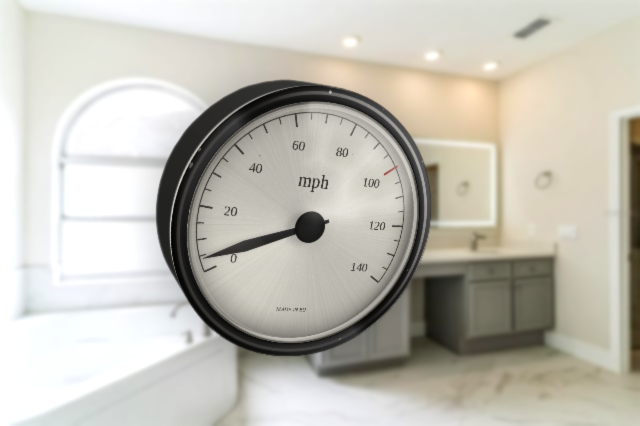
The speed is 5mph
